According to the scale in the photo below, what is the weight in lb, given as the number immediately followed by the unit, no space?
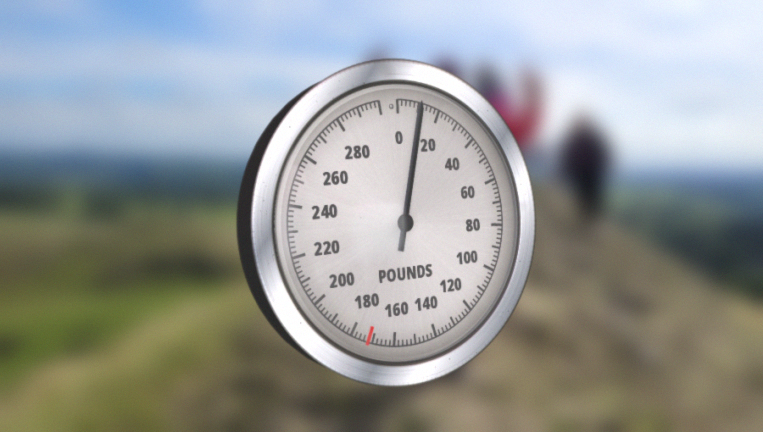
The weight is 10lb
